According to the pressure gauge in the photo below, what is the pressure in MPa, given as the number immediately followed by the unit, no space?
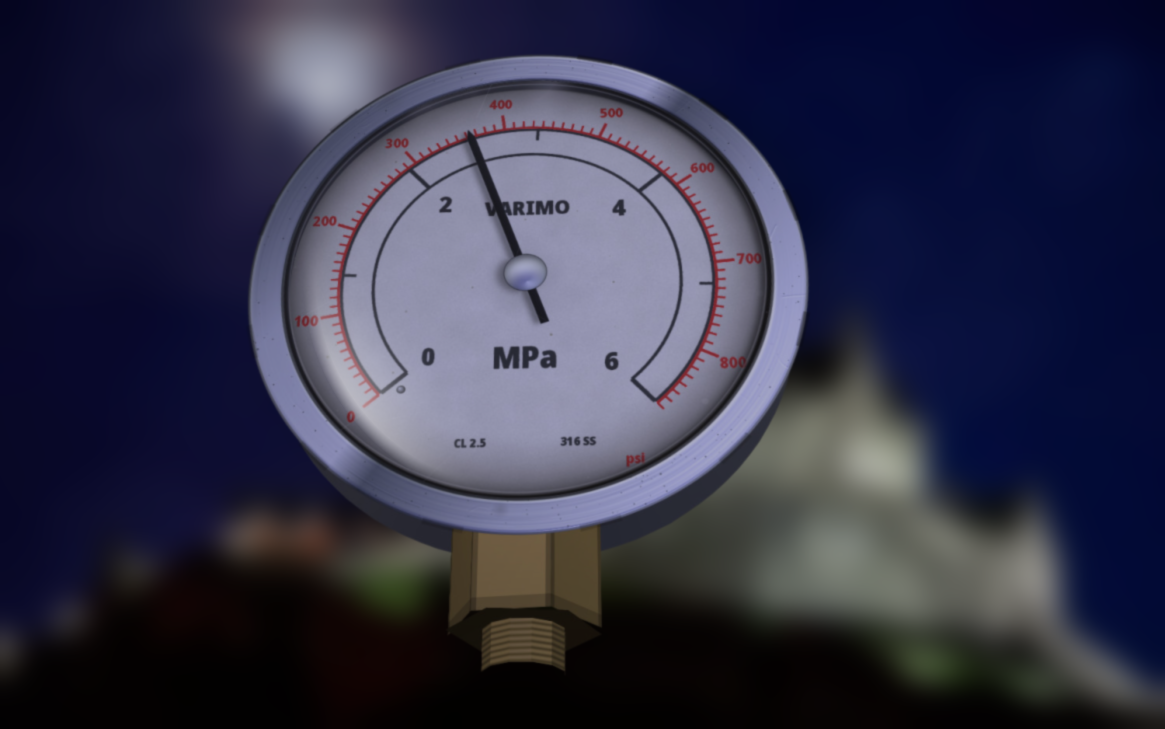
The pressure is 2.5MPa
